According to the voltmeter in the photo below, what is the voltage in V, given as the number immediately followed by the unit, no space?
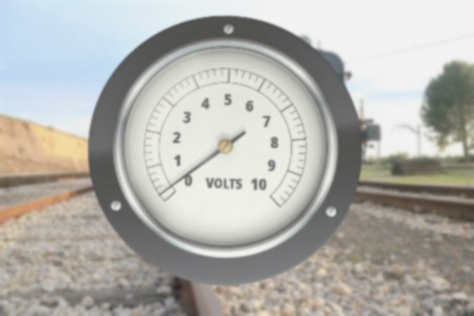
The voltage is 0.2V
